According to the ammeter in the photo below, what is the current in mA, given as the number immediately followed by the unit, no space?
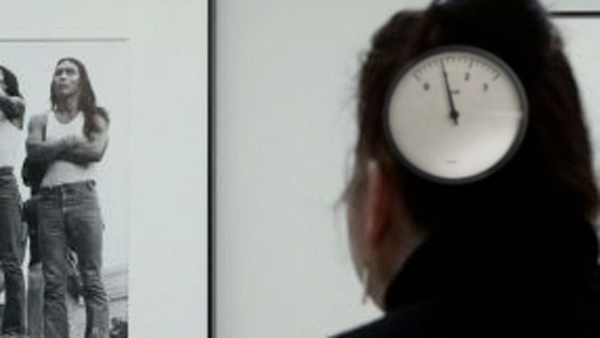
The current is 1mA
